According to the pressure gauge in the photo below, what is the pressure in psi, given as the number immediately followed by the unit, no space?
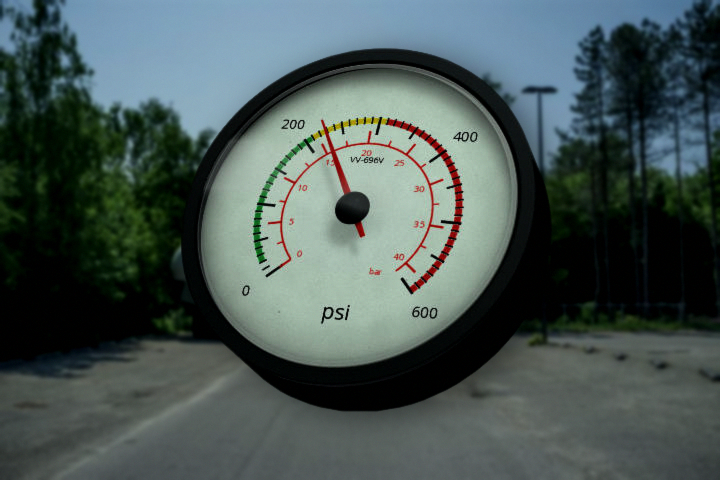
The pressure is 230psi
